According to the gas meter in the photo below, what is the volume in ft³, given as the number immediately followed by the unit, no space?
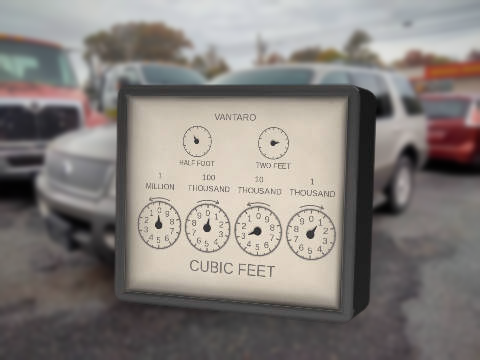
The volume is 3100ft³
